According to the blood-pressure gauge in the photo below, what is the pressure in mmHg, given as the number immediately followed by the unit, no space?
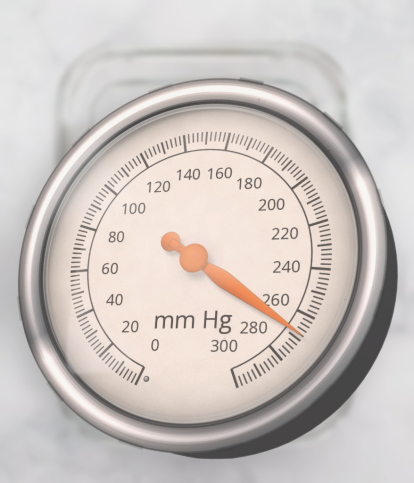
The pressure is 268mmHg
